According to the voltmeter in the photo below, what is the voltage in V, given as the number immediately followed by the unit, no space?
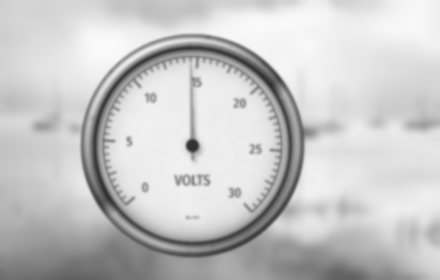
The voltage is 14.5V
